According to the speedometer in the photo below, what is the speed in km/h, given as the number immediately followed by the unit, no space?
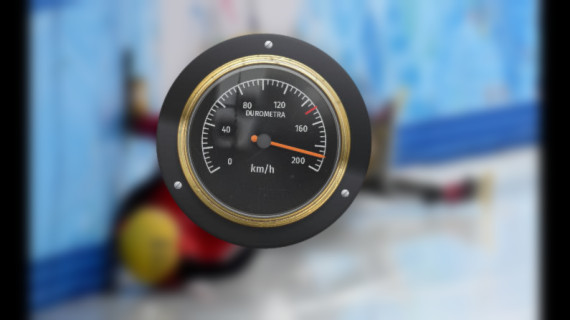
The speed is 188km/h
